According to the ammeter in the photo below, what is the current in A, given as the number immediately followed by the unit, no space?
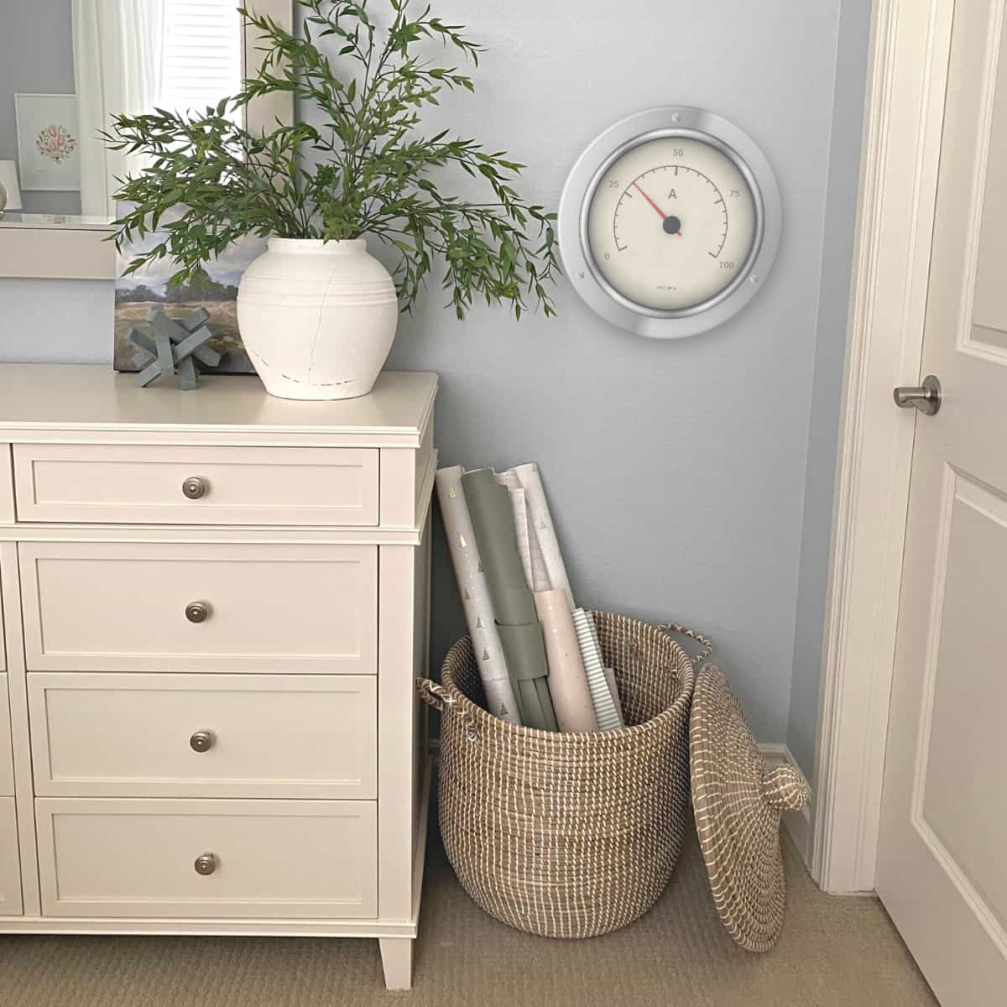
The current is 30A
